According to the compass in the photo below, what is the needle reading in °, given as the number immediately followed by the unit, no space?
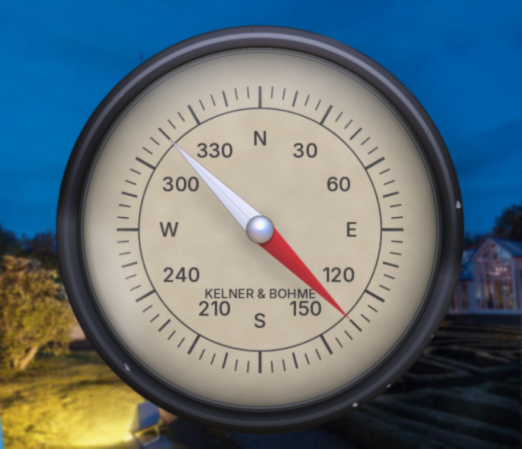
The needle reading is 135°
